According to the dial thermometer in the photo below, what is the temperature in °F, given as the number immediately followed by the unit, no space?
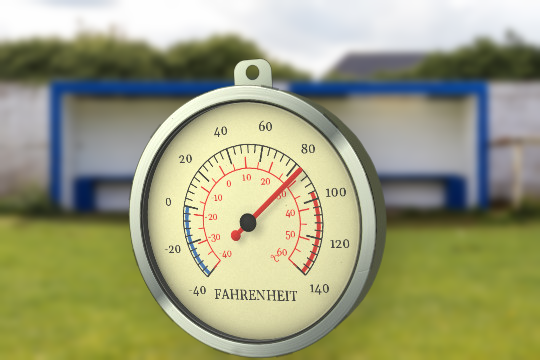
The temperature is 84°F
